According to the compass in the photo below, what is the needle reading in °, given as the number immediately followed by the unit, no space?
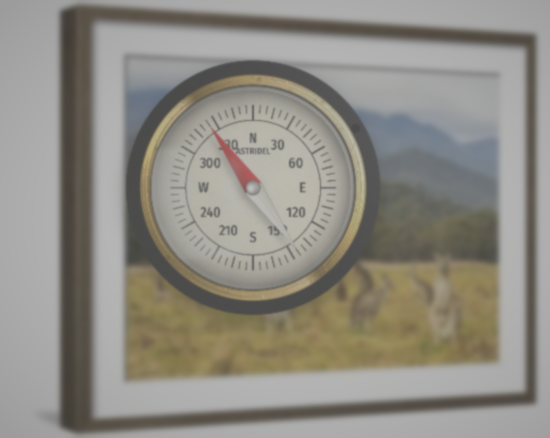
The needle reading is 325°
